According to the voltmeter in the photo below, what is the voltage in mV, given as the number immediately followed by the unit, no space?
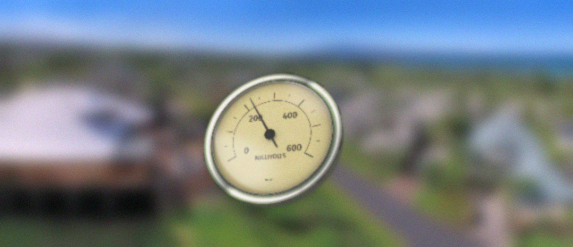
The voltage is 225mV
